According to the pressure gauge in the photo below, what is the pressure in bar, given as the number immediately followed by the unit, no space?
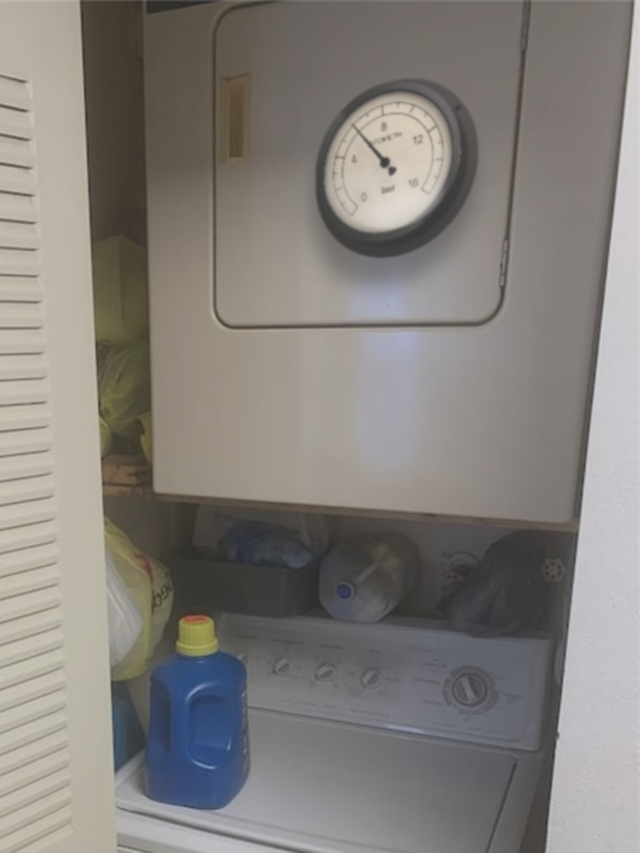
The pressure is 6bar
